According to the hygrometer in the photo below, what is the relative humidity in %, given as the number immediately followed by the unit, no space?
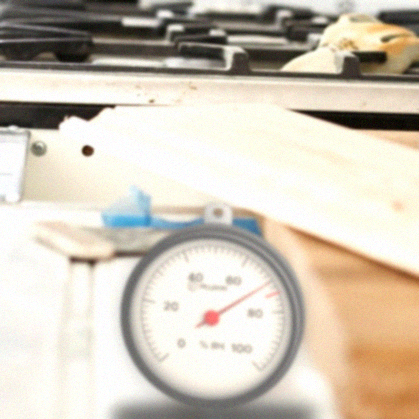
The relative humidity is 70%
